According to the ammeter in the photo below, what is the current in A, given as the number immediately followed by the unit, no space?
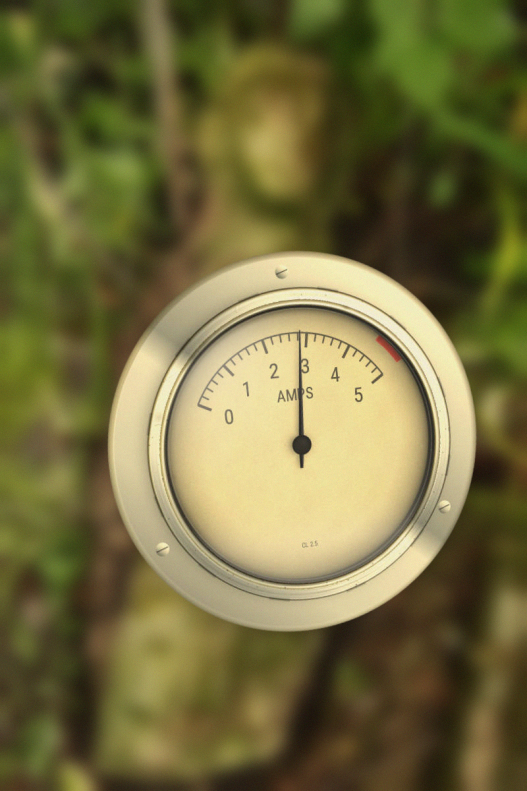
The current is 2.8A
